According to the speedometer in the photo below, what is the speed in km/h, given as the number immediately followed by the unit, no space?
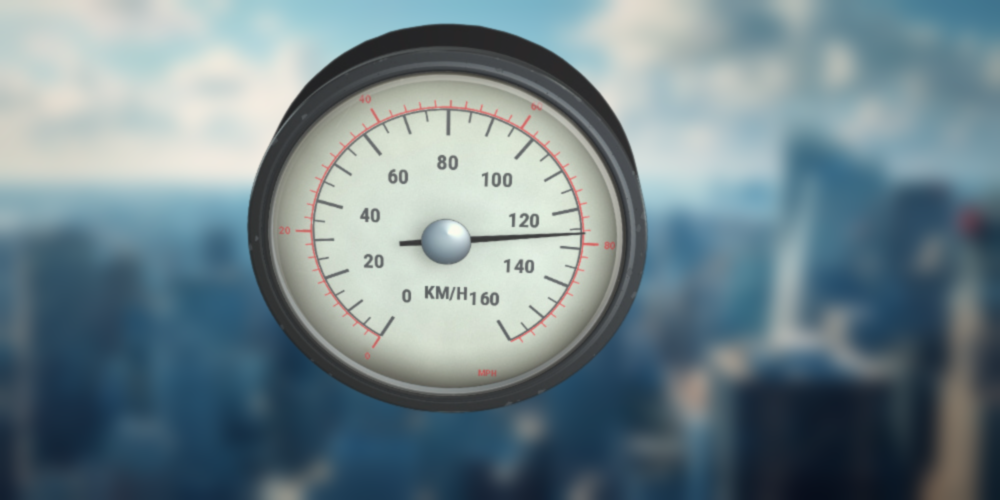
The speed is 125km/h
